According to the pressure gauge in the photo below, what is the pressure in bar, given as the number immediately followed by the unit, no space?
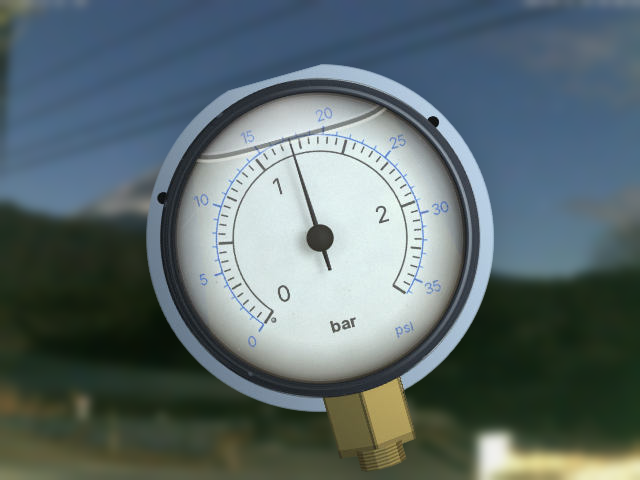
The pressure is 1.2bar
